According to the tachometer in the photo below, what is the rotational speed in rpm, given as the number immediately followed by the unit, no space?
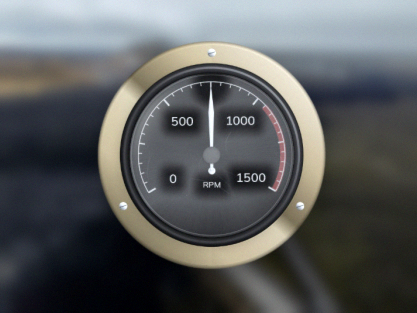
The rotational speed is 750rpm
